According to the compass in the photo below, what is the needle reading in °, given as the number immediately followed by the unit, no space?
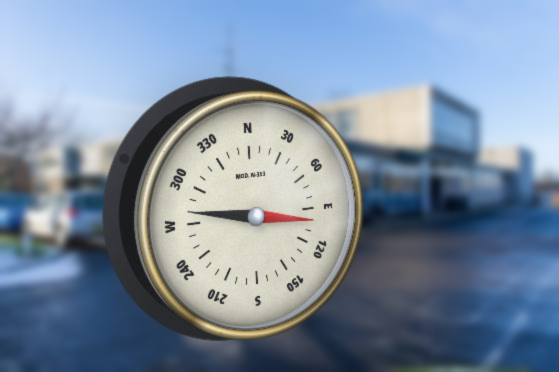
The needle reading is 100°
